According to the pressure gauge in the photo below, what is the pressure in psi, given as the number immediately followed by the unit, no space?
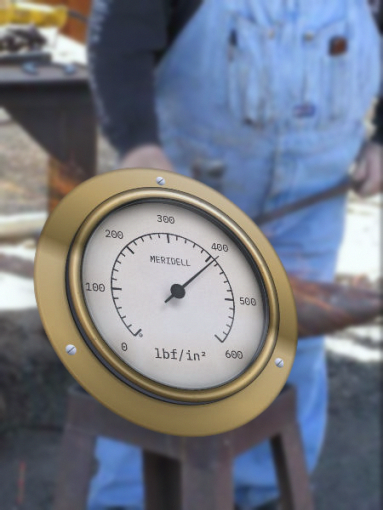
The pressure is 410psi
